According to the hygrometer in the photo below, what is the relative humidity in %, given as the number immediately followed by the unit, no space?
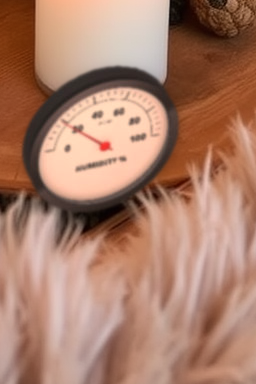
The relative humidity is 20%
